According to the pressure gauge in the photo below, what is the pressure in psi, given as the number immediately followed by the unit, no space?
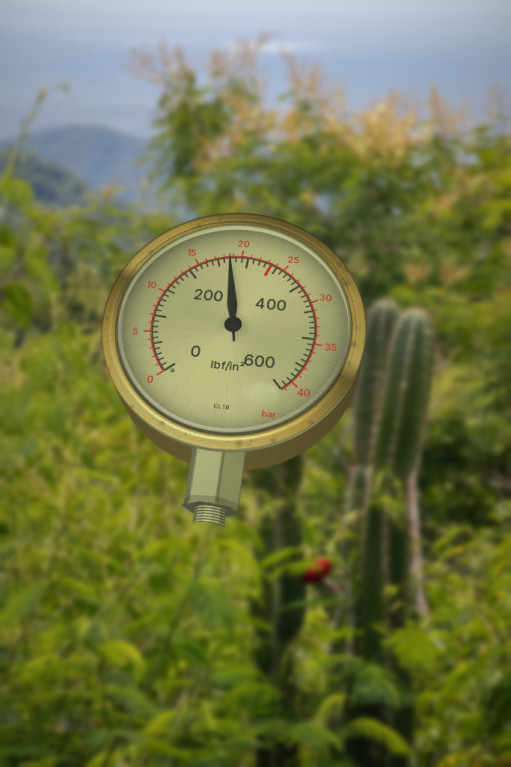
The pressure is 270psi
